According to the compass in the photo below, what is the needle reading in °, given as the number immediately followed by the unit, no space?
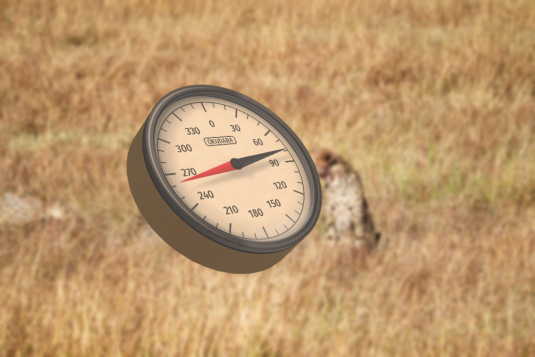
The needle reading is 260°
